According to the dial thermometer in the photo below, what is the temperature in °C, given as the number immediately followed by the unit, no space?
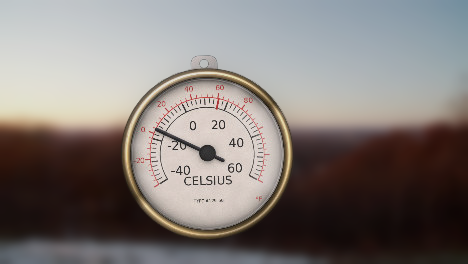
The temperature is -16°C
